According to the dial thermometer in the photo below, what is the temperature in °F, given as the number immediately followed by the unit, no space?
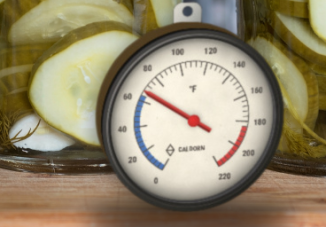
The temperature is 68°F
